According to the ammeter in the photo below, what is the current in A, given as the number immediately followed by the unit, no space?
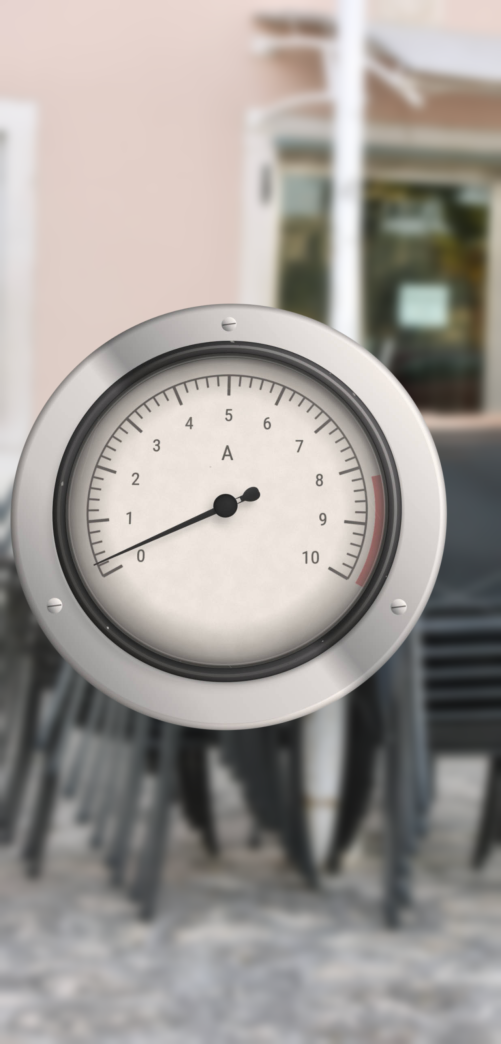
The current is 0.2A
